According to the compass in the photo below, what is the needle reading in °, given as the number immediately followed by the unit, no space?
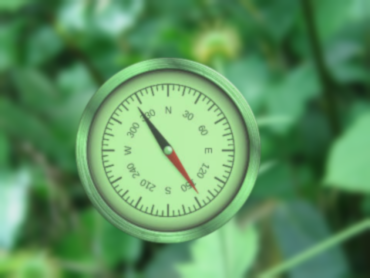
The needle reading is 145°
